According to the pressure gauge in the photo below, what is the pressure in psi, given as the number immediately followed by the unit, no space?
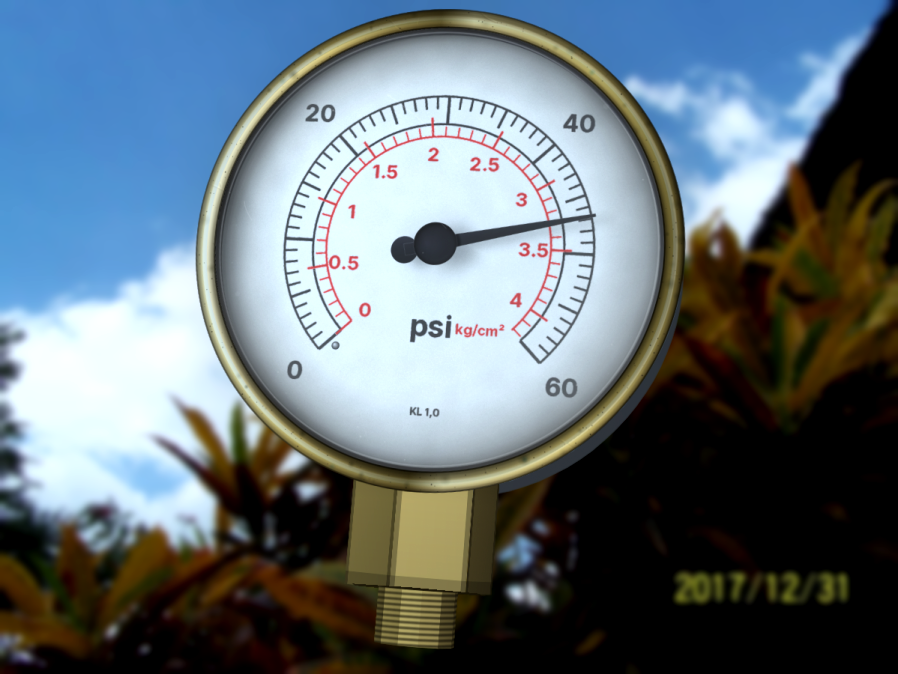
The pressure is 47psi
